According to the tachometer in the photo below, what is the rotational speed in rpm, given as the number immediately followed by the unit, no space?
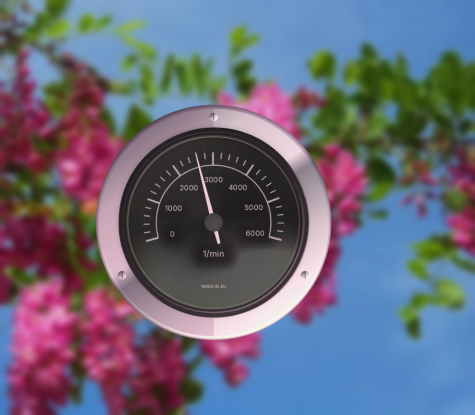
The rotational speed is 2600rpm
